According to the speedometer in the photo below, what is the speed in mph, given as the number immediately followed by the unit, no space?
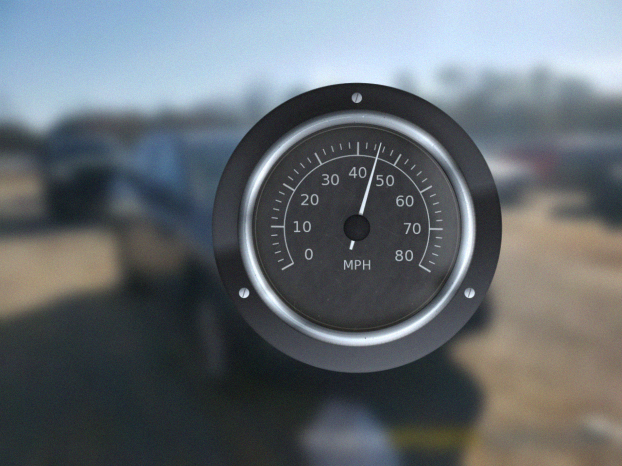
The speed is 45mph
